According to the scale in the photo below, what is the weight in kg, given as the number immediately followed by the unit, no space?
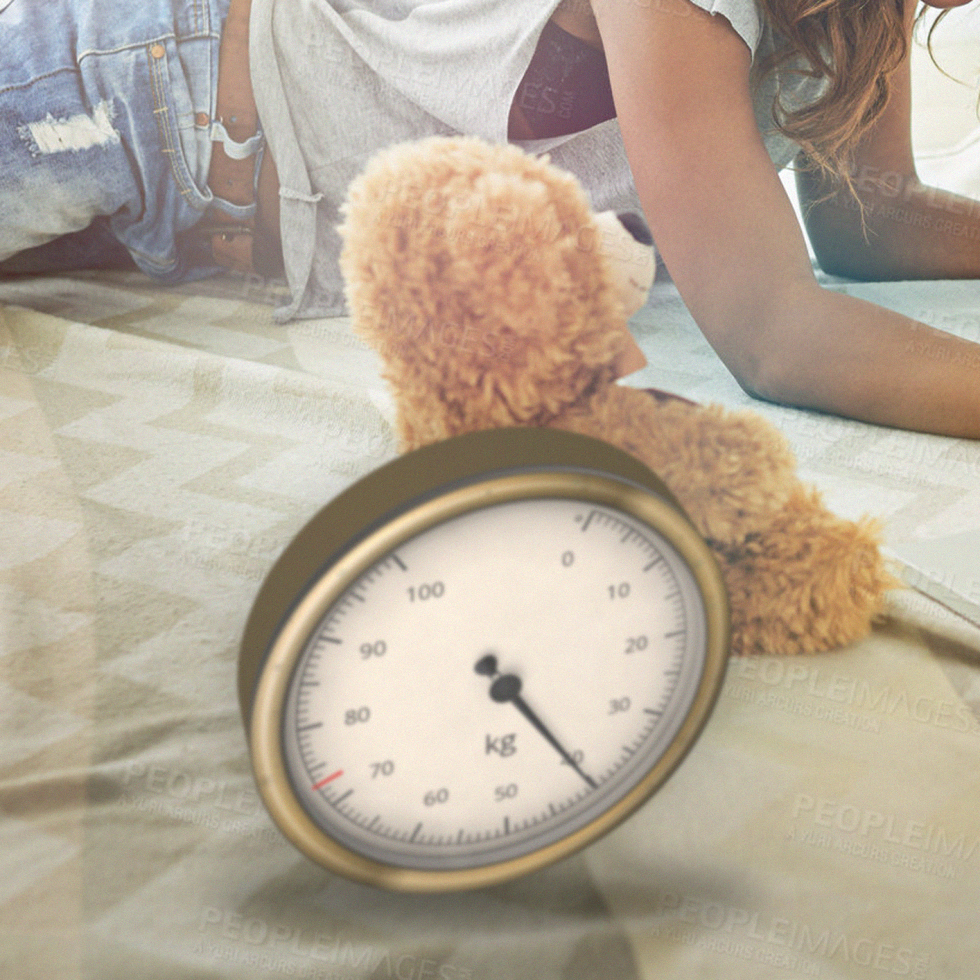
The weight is 40kg
